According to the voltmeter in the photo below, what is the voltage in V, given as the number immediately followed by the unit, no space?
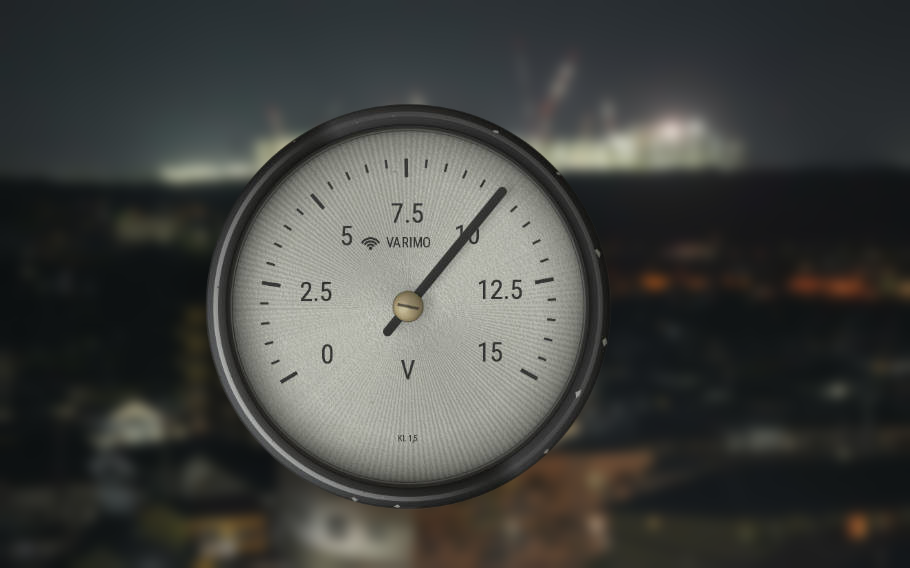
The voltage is 10V
